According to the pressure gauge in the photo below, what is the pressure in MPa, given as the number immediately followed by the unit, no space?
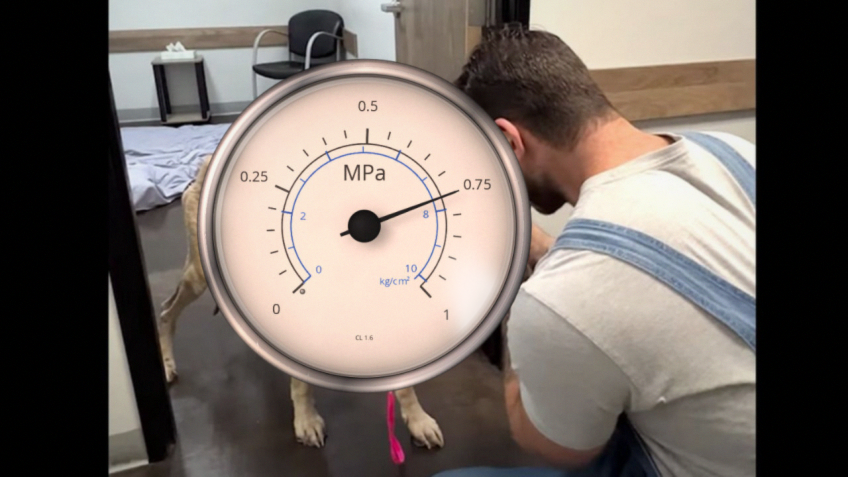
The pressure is 0.75MPa
